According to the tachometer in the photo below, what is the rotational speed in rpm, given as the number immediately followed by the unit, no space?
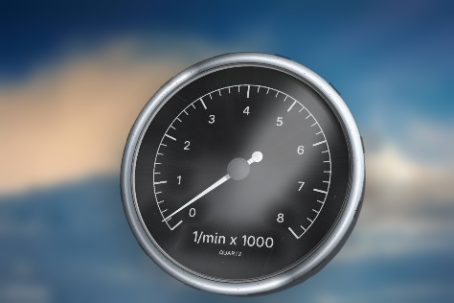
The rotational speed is 200rpm
